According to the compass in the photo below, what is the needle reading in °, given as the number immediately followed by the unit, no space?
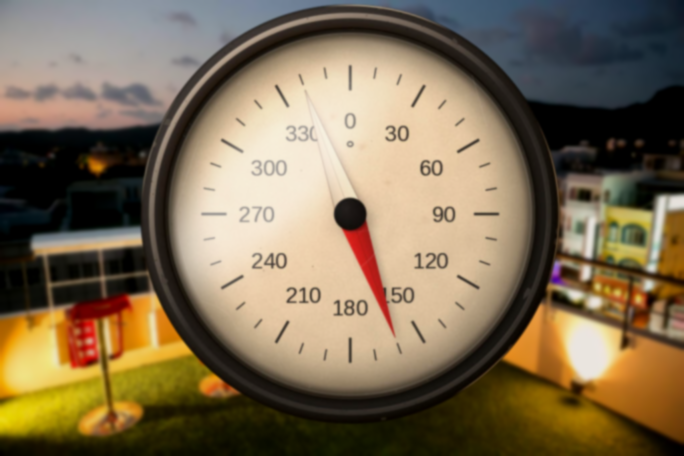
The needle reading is 160°
